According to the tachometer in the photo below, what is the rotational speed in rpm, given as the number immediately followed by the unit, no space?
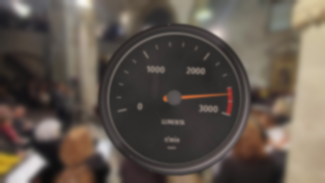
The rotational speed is 2700rpm
